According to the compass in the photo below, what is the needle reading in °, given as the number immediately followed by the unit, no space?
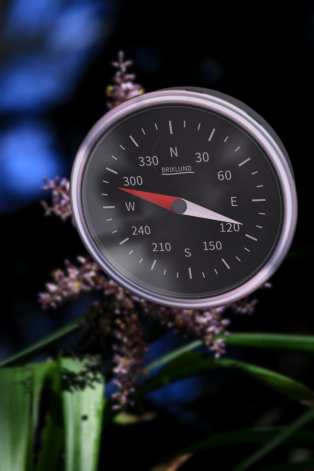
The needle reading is 290°
